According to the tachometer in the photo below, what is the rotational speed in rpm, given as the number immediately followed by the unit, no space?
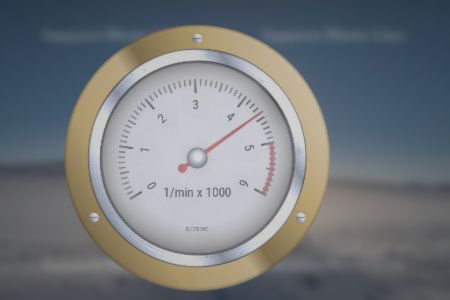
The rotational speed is 4400rpm
